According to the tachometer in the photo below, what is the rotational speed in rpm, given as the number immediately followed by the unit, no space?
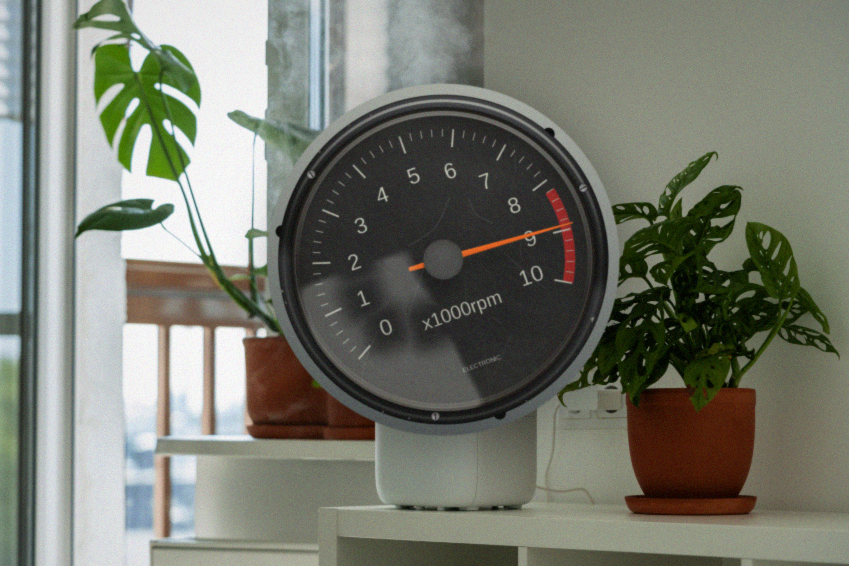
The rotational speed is 8900rpm
